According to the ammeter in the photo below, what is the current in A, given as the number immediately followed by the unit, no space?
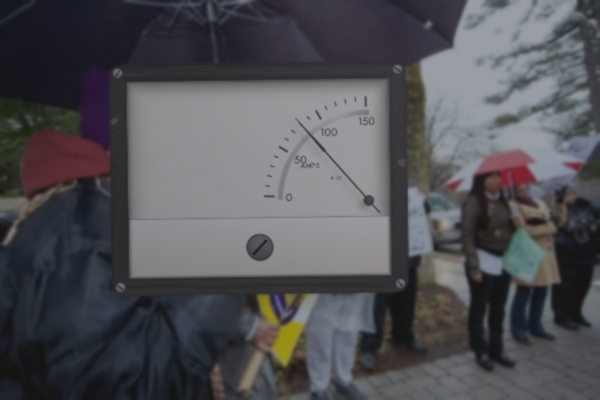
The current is 80A
